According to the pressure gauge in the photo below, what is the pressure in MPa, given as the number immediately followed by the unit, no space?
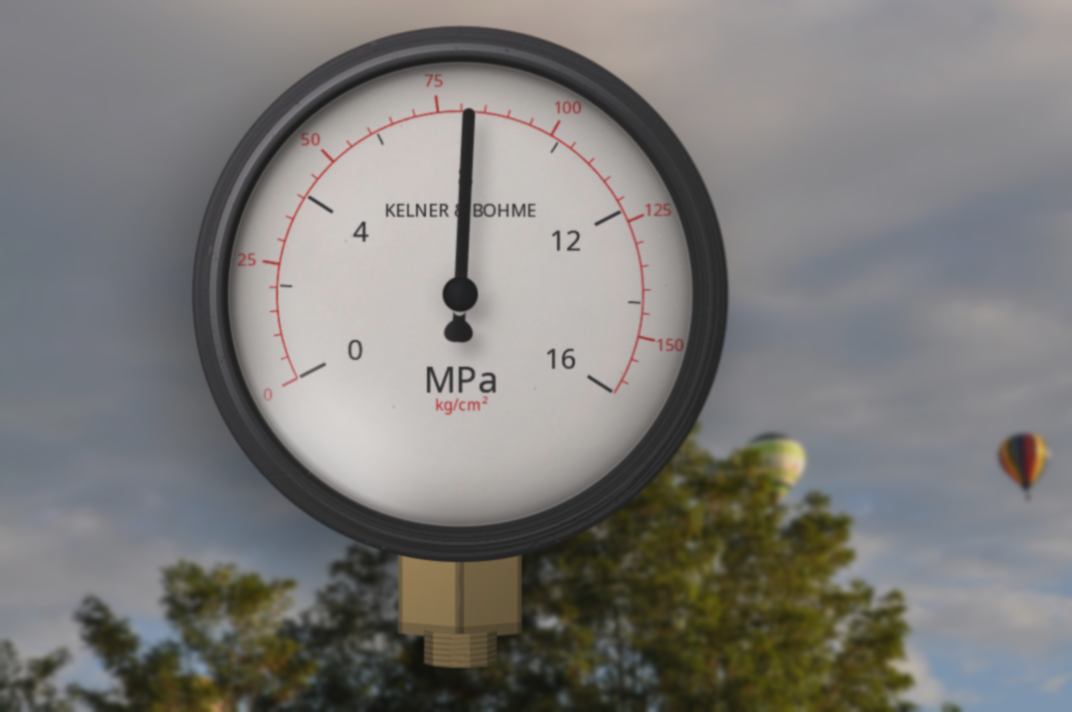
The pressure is 8MPa
